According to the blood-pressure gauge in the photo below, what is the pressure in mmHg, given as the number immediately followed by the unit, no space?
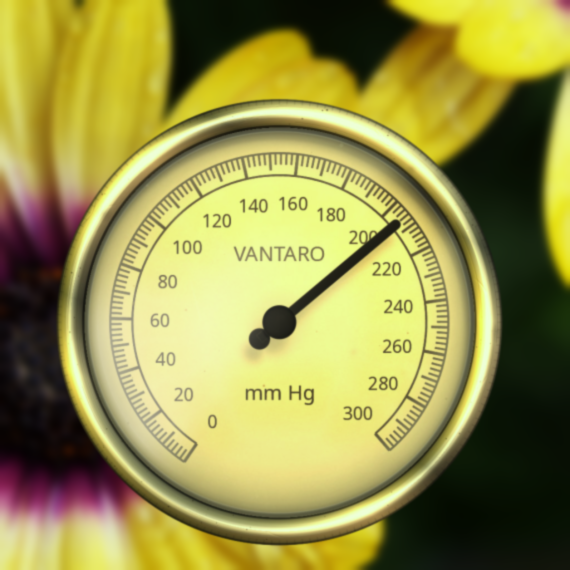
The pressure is 206mmHg
